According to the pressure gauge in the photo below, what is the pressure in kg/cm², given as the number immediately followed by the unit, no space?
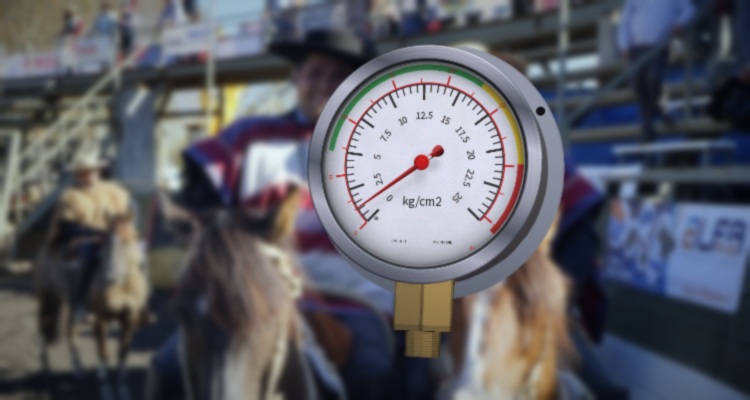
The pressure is 1kg/cm²
